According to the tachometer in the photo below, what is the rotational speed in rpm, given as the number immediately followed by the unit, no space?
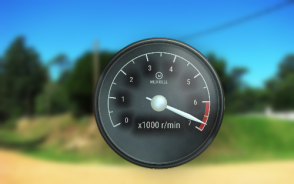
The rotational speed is 6750rpm
